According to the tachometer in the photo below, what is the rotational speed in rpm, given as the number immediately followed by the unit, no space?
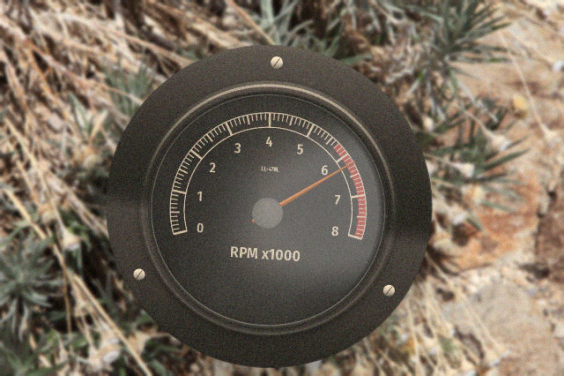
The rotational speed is 6200rpm
